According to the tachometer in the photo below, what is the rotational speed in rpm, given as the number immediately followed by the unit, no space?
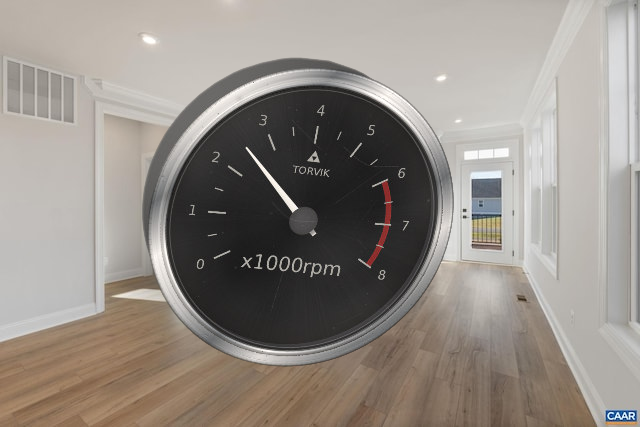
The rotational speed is 2500rpm
